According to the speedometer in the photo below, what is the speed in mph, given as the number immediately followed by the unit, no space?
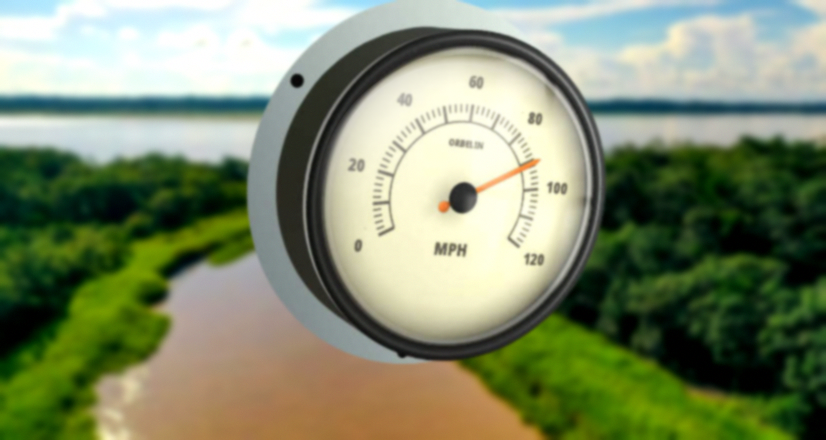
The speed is 90mph
